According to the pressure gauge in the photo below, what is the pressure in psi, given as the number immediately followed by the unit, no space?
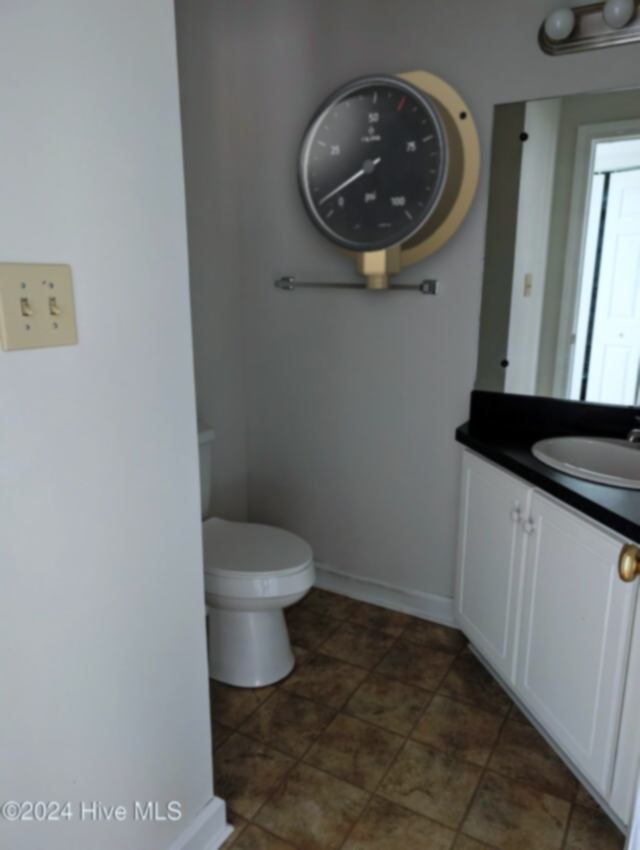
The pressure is 5psi
